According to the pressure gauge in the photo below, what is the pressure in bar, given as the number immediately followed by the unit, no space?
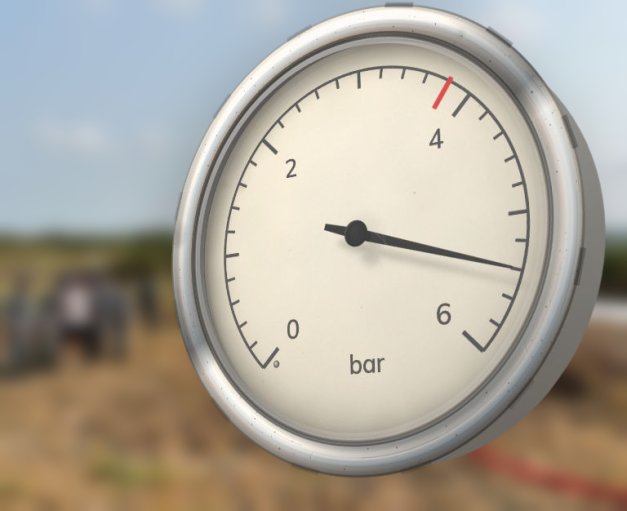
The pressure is 5.4bar
